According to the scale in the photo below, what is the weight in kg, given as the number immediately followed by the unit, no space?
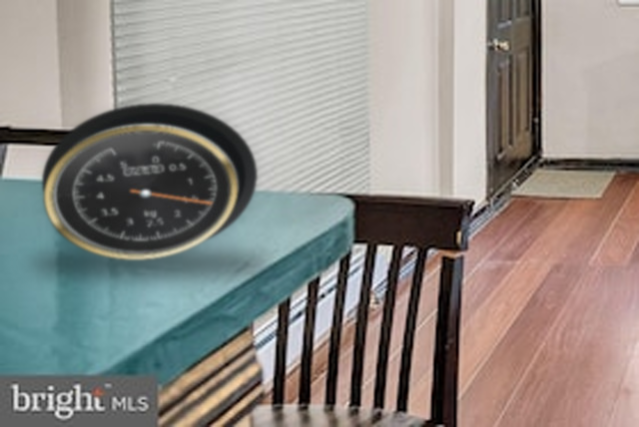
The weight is 1.5kg
